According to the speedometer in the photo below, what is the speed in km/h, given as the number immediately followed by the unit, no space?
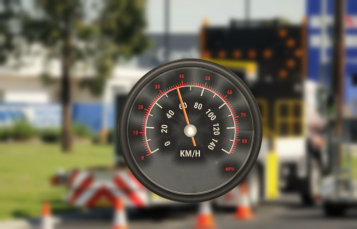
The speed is 60km/h
